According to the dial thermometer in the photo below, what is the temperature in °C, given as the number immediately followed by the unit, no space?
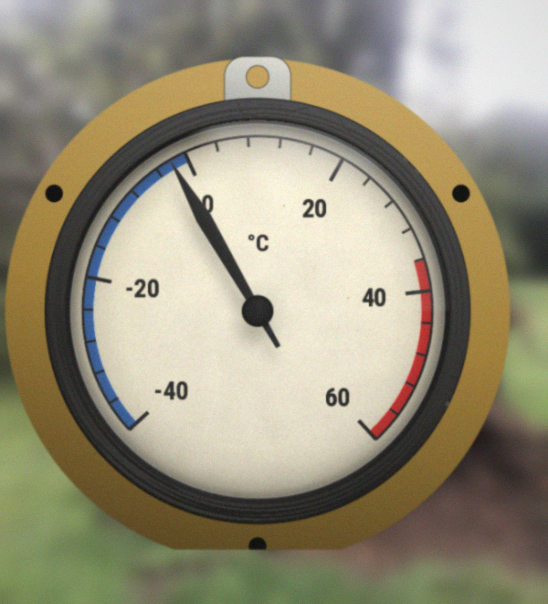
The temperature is -2°C
